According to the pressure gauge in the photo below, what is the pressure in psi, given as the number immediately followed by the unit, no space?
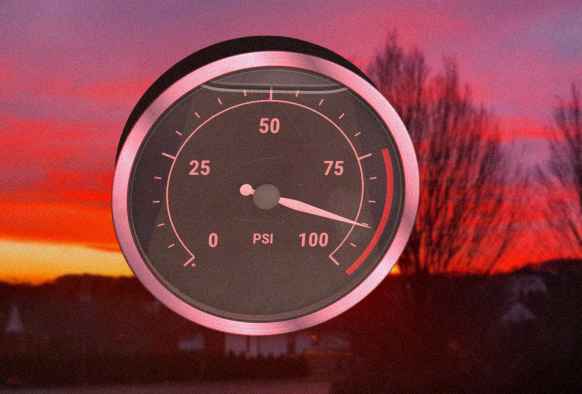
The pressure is 90psi
